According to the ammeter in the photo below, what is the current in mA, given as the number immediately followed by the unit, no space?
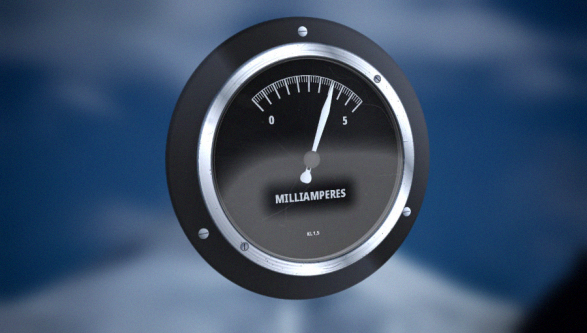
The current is 3.5mA
